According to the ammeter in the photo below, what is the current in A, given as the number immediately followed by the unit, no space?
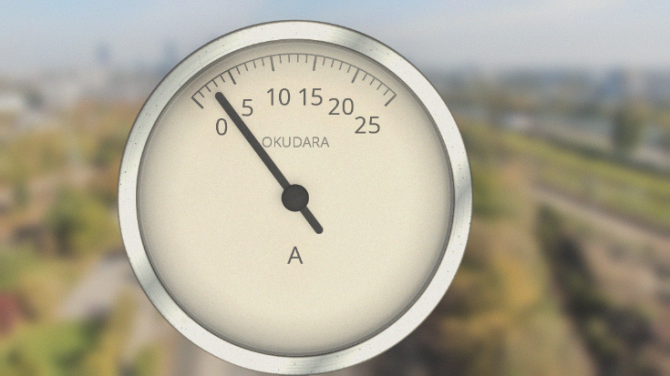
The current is 2.5A
